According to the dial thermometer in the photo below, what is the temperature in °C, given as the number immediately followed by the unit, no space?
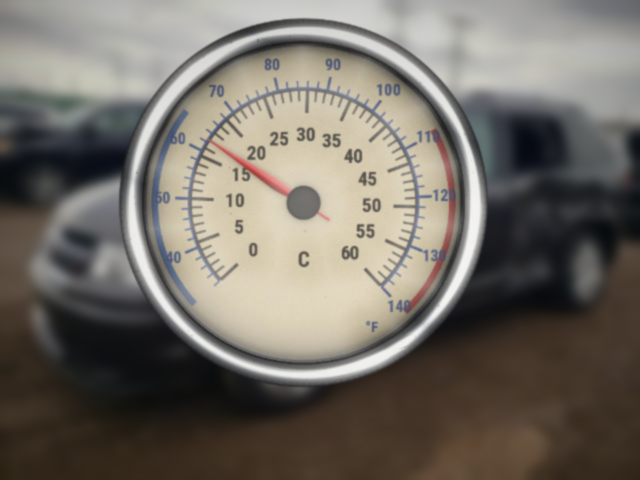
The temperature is 17°C
